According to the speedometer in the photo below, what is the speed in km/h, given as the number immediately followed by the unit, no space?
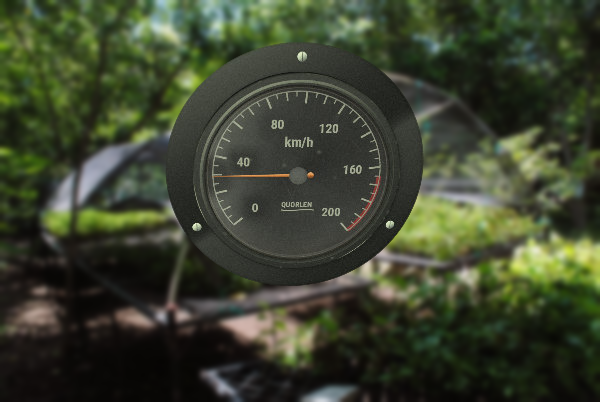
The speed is 30km/h
